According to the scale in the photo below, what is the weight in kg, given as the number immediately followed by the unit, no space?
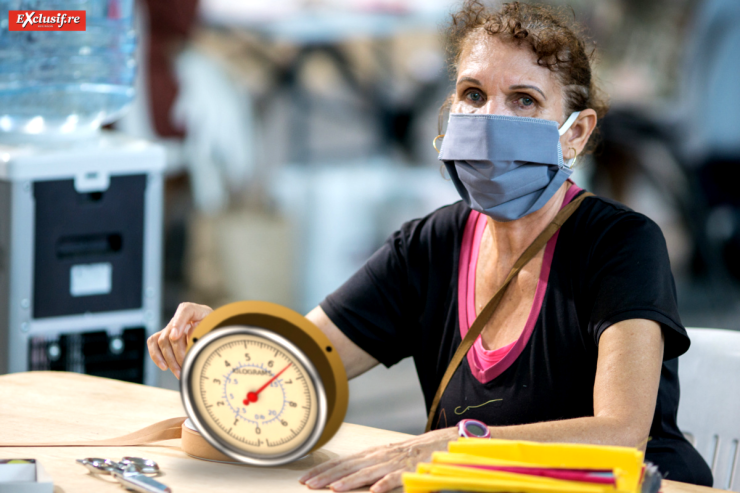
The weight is 6.5kg
